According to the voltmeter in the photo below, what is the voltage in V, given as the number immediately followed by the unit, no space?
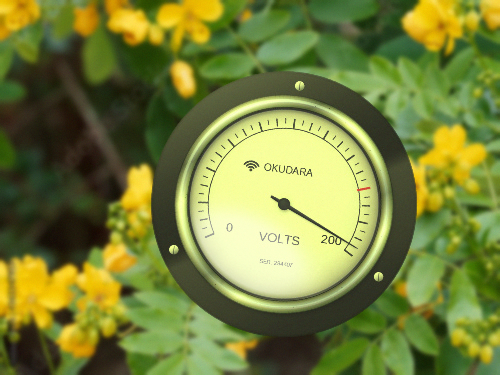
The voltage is 195V
